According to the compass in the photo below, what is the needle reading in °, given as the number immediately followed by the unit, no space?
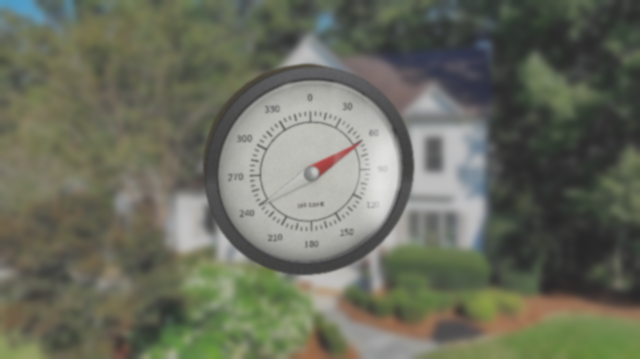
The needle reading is 60°
